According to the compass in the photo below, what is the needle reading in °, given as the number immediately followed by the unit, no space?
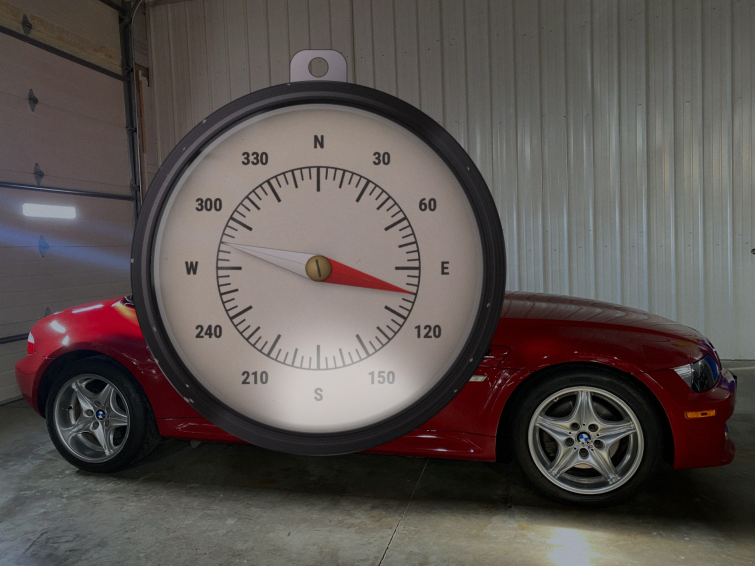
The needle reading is 105°
